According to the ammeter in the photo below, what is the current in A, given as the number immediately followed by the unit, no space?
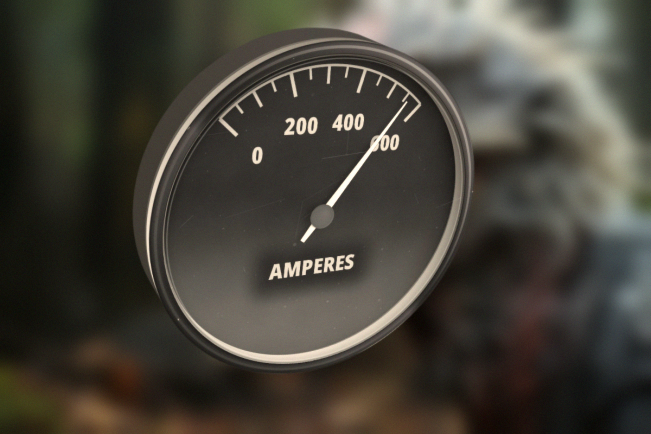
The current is 550A
